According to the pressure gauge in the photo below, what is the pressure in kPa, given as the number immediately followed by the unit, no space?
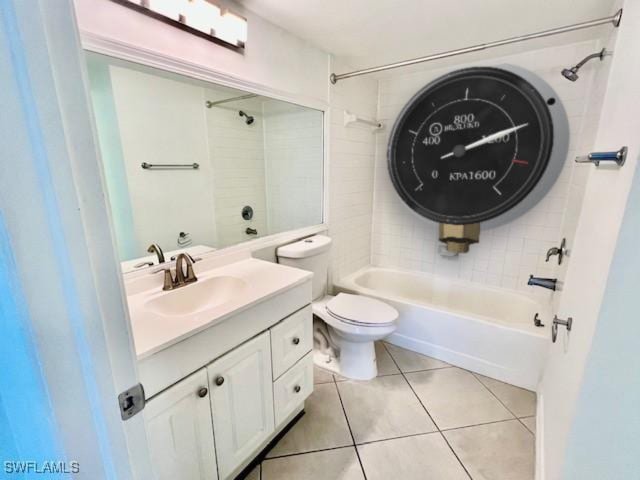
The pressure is 1200kPa
